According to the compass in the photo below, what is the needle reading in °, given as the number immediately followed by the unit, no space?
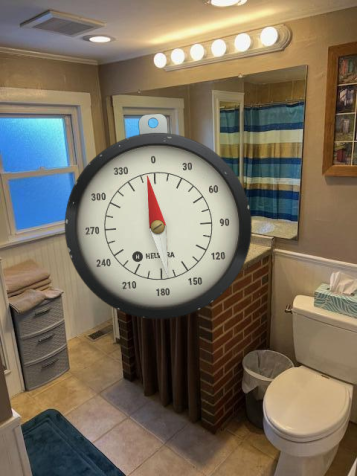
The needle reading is 352.5°
